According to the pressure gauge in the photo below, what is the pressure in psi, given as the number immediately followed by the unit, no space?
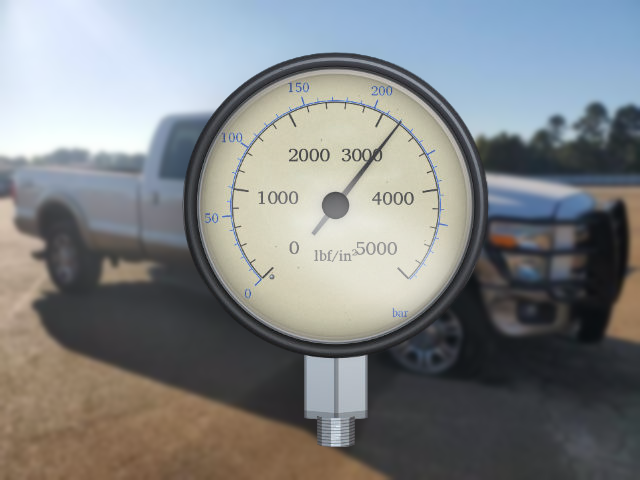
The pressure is 3200psi
